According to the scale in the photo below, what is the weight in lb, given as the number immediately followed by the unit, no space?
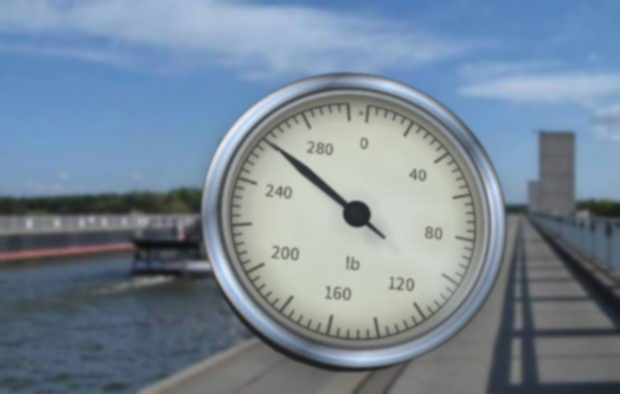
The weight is 260lb
